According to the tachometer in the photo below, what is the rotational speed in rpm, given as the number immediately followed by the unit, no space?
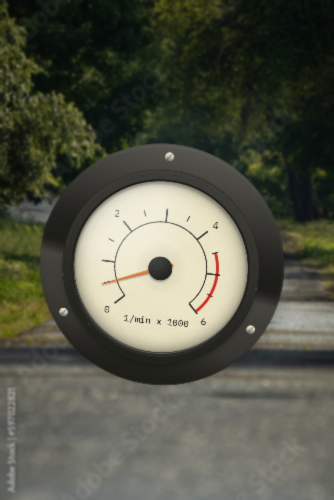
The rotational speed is 500rpm
